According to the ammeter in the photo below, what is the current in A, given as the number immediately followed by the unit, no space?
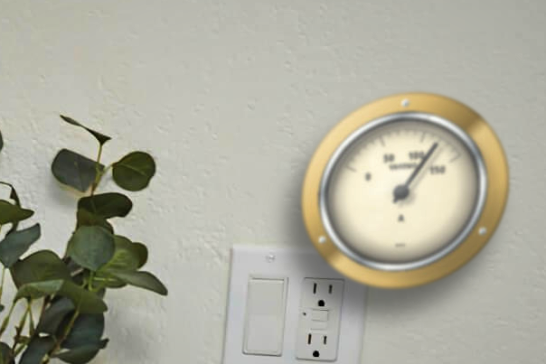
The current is 120A
